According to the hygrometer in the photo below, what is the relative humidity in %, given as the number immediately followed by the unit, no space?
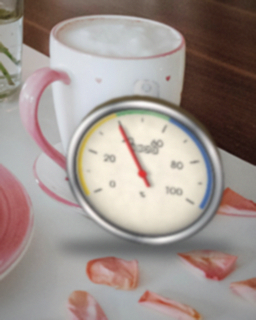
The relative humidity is 40%
